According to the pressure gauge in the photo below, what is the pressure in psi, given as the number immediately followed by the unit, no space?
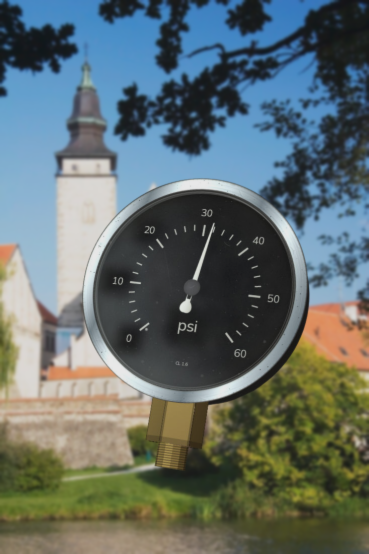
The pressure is 32psi
